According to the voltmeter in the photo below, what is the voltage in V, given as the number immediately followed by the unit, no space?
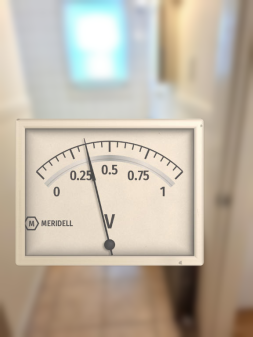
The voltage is 0.35V
